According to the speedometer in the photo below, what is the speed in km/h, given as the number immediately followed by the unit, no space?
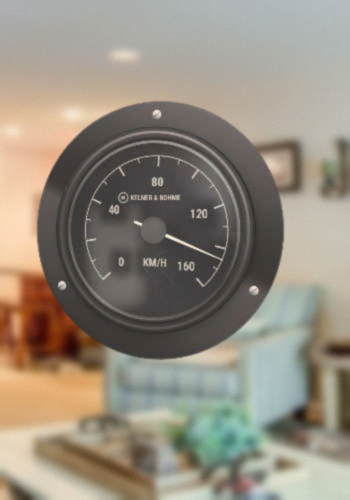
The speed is 145km/h
